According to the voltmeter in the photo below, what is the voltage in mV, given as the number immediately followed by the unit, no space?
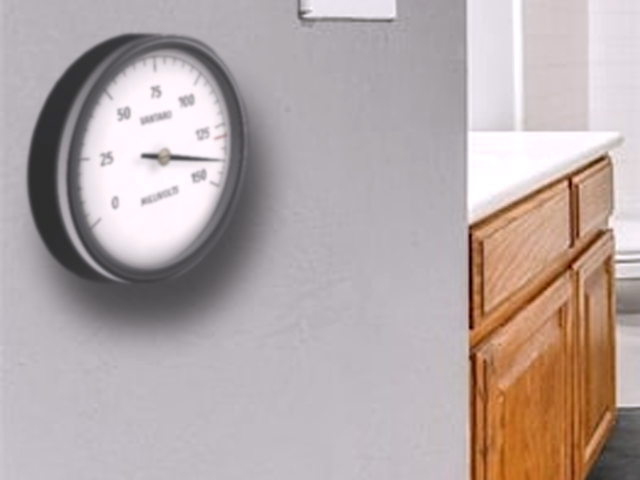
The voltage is 140mV
